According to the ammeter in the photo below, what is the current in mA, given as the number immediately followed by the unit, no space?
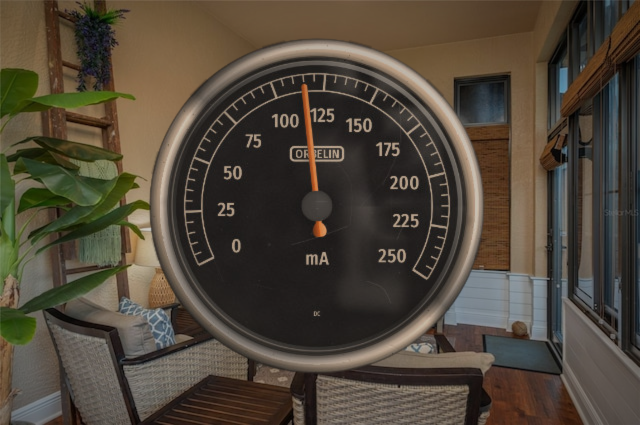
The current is 115mA
